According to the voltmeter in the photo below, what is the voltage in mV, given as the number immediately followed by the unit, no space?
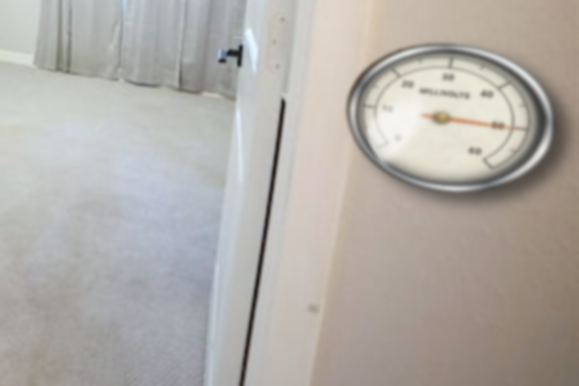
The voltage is 50mV
